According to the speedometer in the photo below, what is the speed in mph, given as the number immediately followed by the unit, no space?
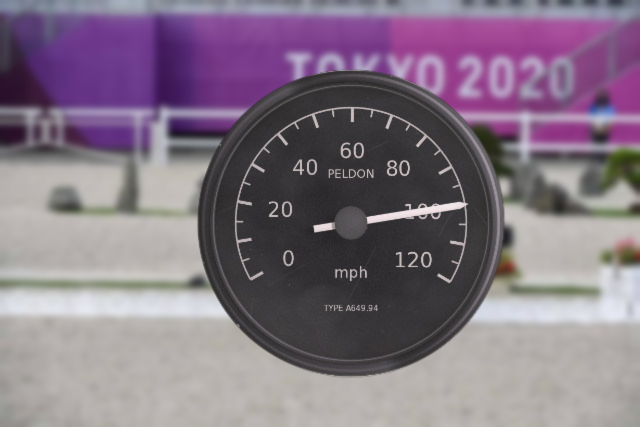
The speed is 100mph
